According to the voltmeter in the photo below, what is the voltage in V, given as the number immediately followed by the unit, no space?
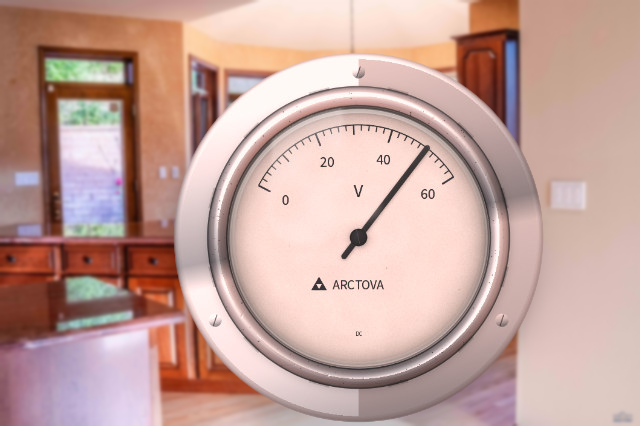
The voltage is 50V
